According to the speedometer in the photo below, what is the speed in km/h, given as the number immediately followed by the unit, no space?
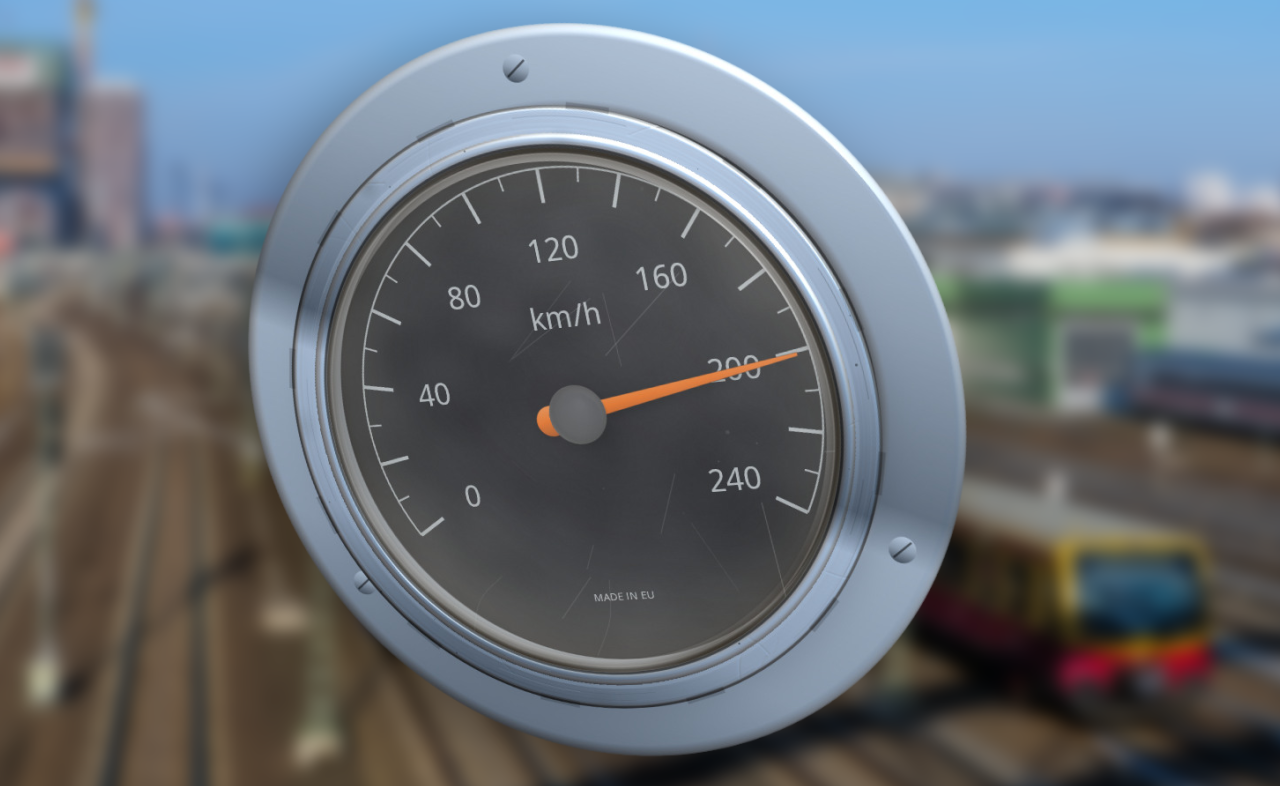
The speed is 200km/h
